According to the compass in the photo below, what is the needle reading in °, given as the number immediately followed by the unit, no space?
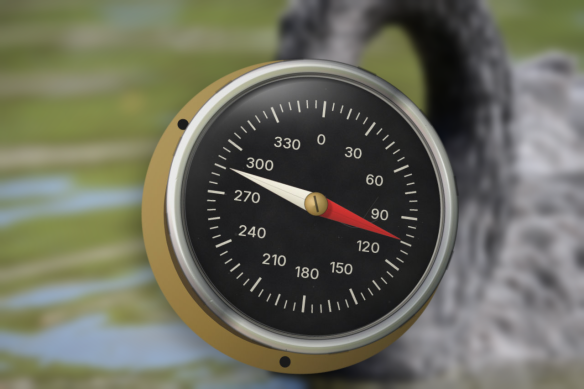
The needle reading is 105°
